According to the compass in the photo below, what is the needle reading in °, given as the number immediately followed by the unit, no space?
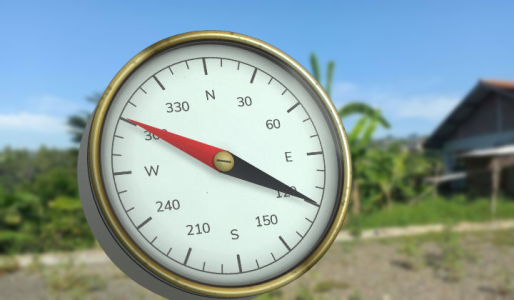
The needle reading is 300°
